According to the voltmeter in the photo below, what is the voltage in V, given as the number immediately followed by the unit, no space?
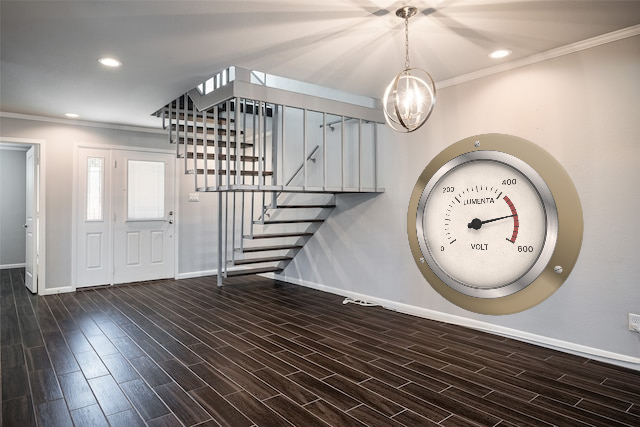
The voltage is 500V
